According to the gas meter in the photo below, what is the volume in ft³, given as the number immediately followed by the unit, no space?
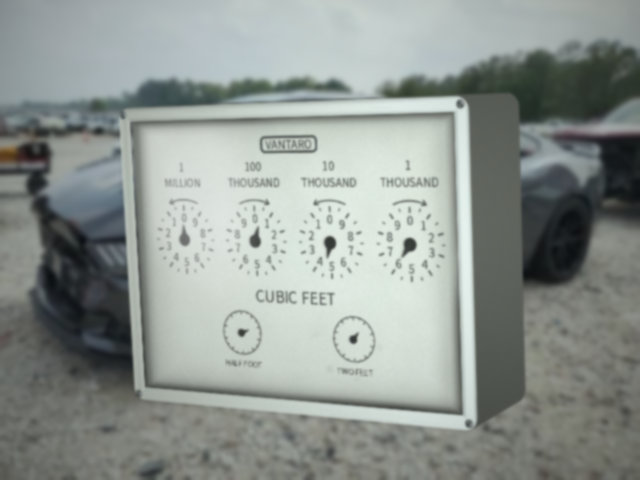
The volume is 4600ft³
